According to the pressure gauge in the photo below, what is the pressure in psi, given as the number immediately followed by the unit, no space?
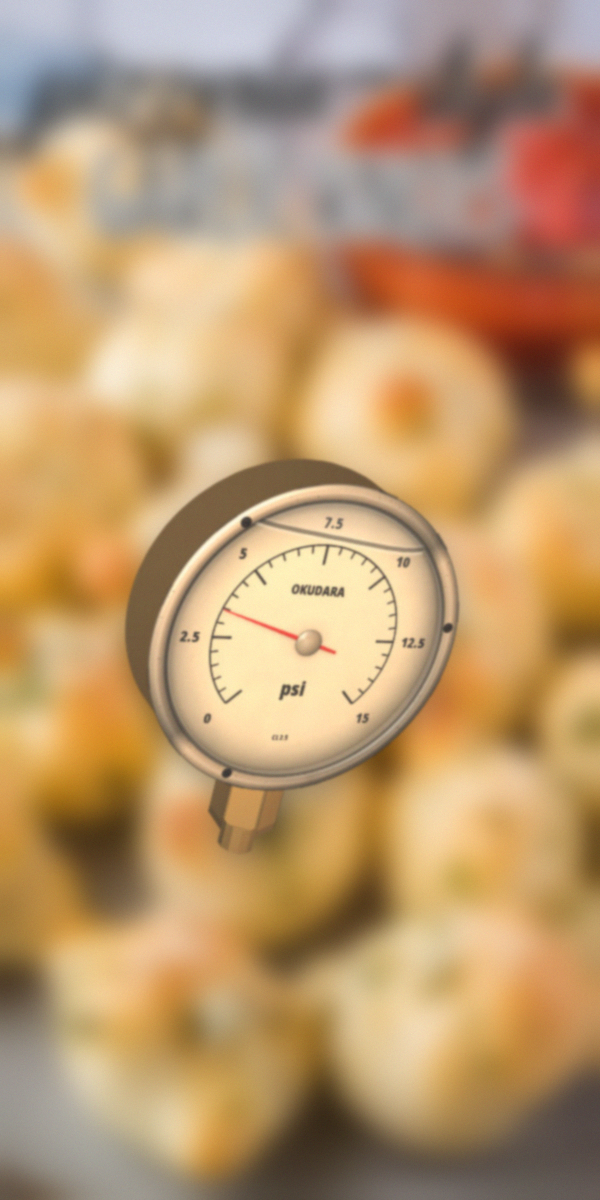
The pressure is 3.5psi
